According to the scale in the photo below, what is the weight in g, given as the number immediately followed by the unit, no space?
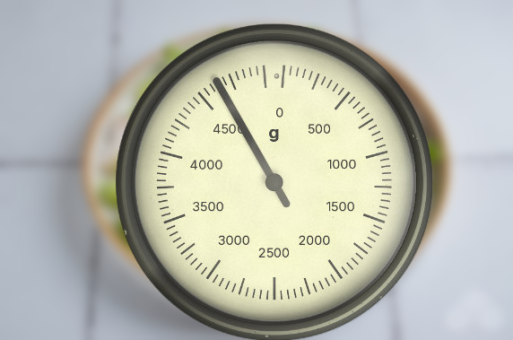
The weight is 4650g
